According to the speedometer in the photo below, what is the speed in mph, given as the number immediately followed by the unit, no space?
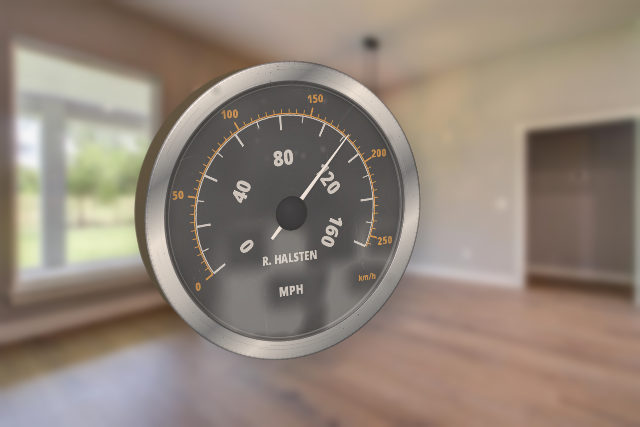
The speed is 110mph
